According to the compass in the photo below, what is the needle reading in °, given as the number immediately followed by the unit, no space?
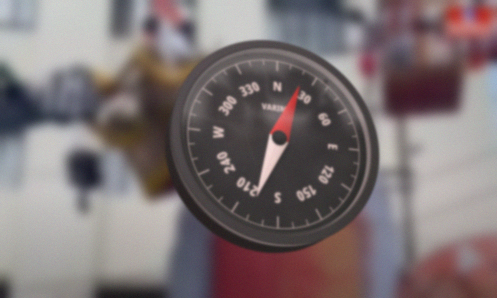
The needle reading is 20°
